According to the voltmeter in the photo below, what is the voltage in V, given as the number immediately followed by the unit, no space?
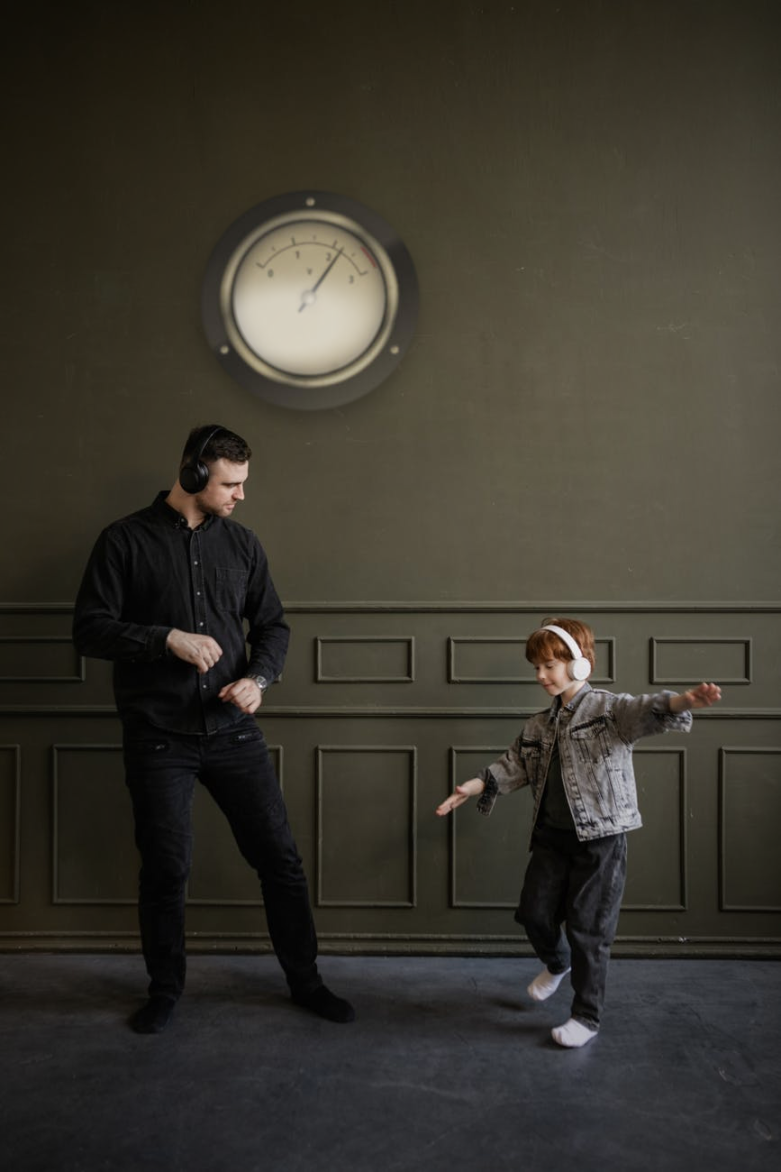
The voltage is 2.25V
